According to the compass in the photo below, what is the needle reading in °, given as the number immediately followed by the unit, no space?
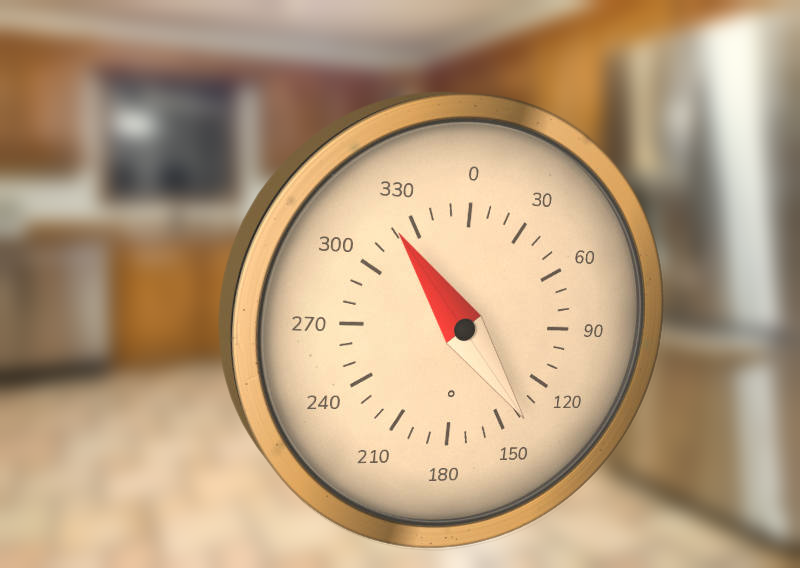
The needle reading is 320°
